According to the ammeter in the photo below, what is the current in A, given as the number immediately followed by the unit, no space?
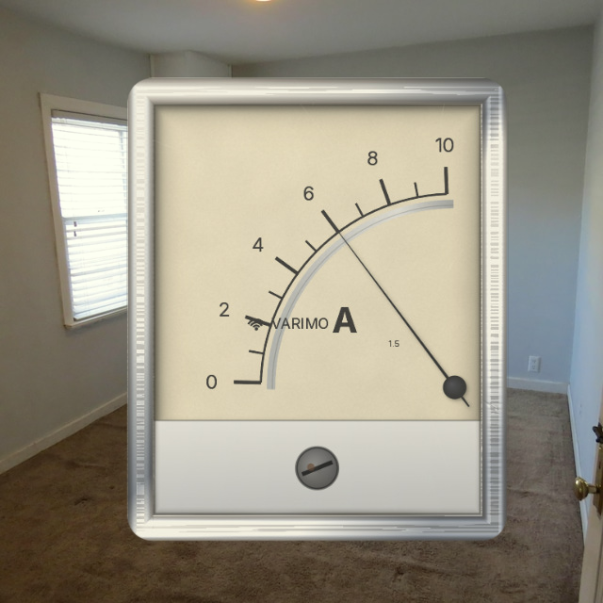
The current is 6A
